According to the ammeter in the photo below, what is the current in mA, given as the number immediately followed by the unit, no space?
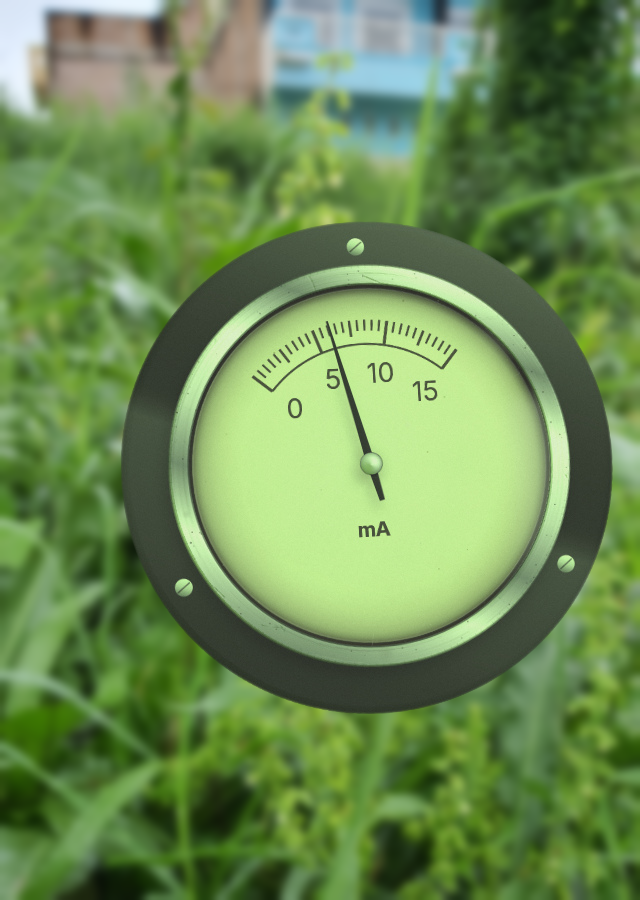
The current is 6mA
